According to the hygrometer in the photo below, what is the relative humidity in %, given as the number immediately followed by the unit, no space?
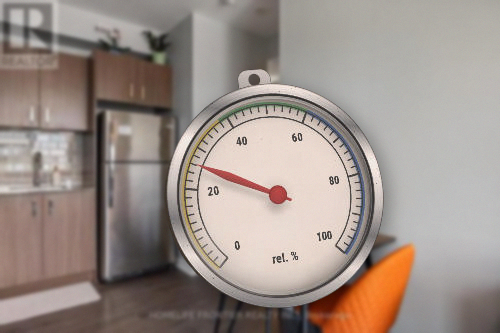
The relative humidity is 26%
